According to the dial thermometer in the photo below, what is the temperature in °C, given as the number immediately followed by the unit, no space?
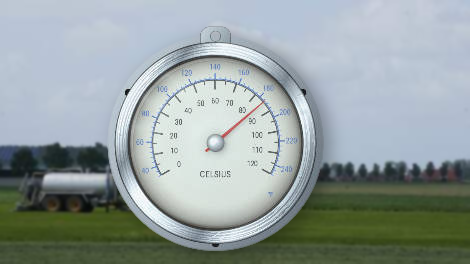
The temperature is 85°C
